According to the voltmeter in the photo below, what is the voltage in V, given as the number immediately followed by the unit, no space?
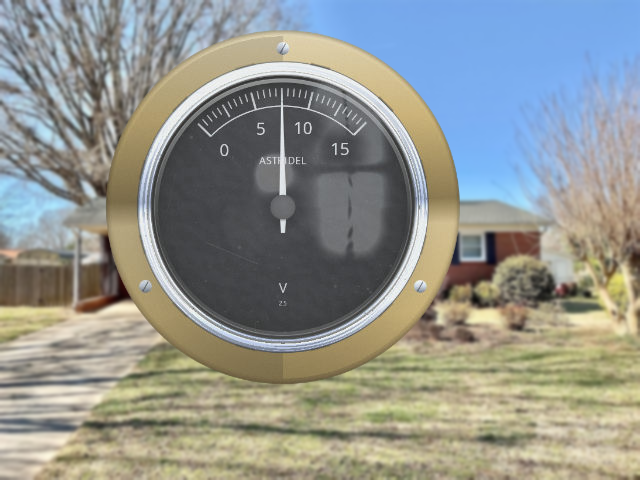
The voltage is 7.5V
